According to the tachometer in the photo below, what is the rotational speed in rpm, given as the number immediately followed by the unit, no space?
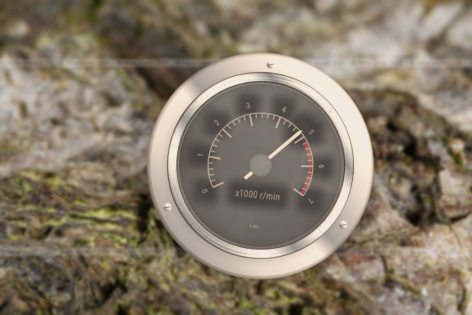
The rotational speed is 4800rpm
